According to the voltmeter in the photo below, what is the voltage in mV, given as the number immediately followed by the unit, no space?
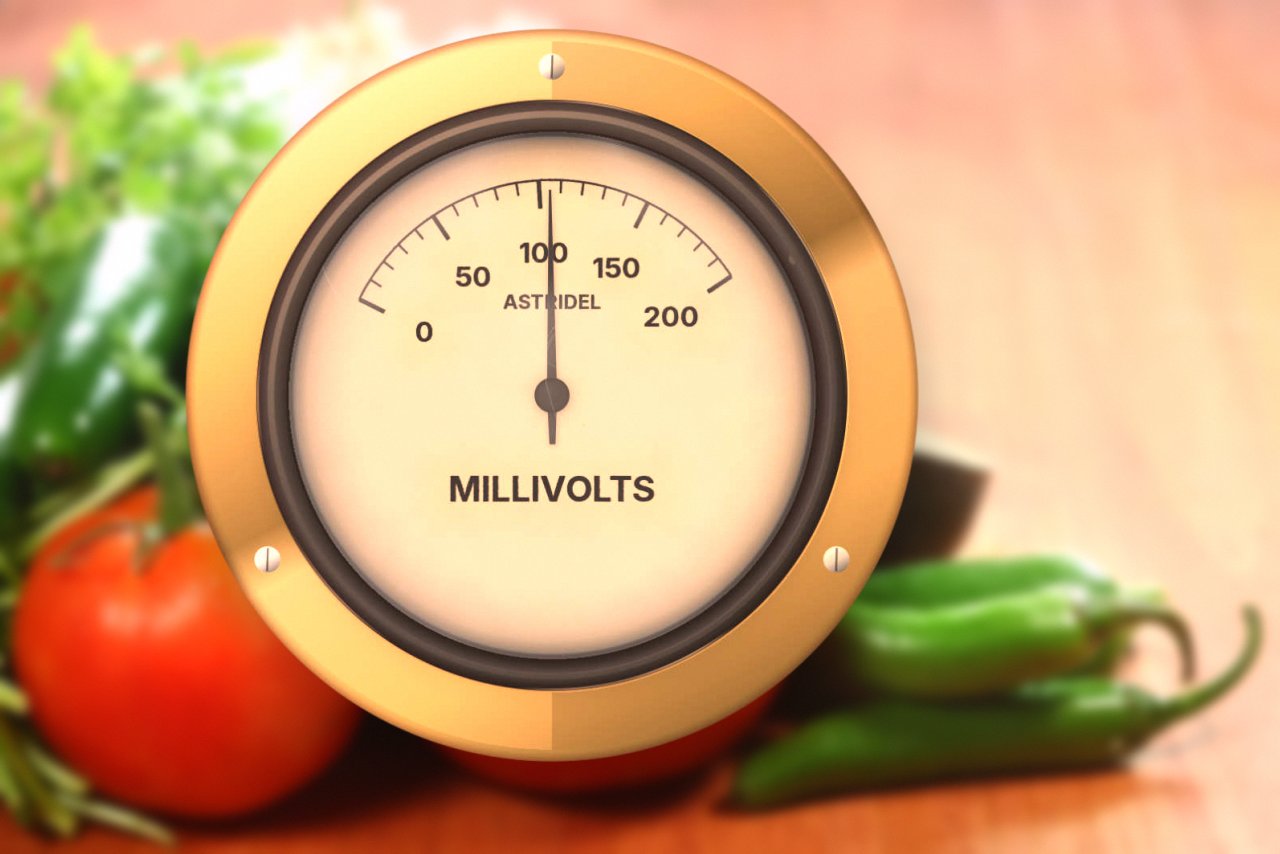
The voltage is 105mV
